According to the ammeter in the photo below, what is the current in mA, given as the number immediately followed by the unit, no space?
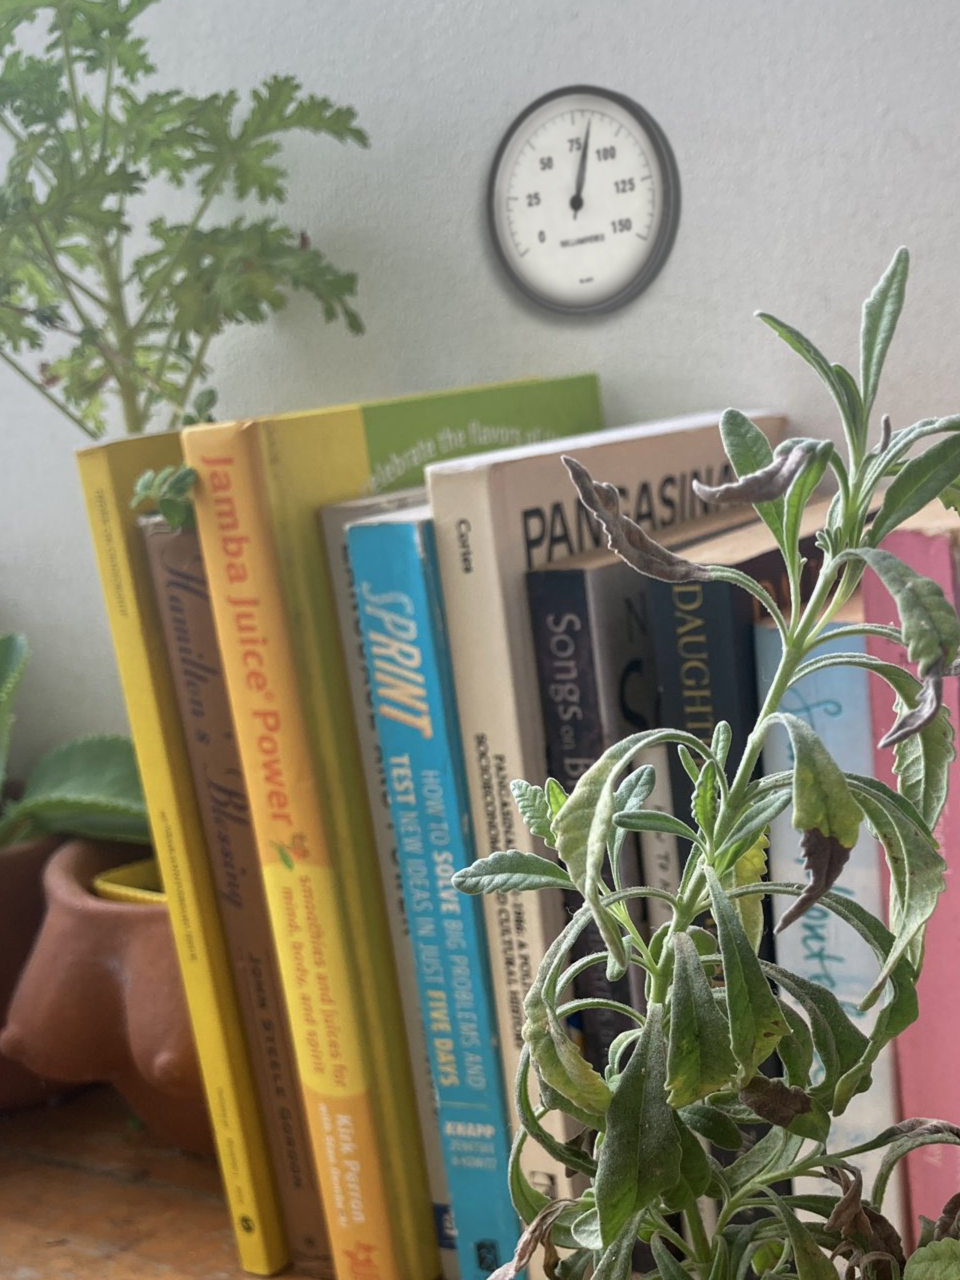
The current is 85mA
